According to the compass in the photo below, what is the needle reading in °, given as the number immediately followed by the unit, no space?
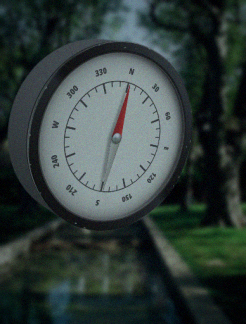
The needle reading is 0°
